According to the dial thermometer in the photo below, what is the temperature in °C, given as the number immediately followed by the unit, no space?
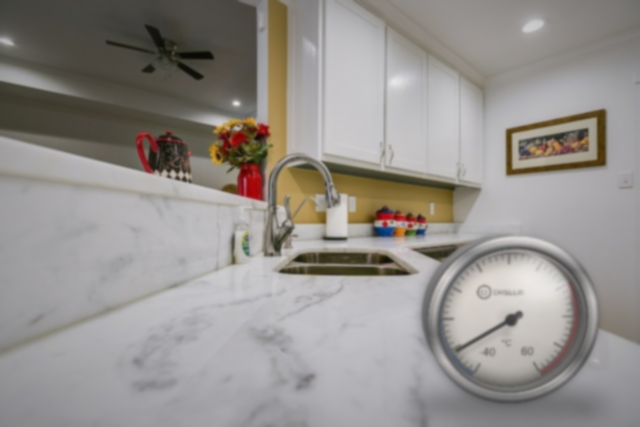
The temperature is -30°C
